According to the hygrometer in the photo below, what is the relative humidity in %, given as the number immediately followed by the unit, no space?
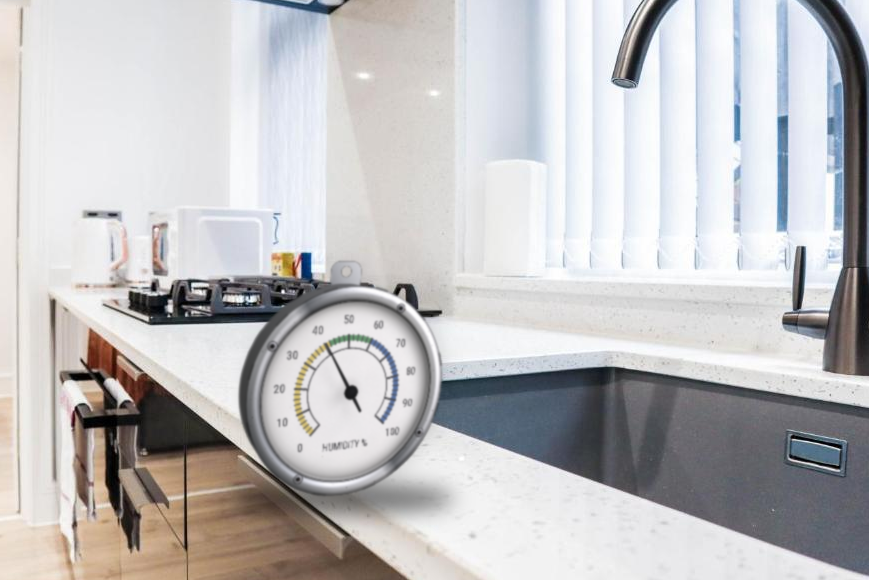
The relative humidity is 40%
